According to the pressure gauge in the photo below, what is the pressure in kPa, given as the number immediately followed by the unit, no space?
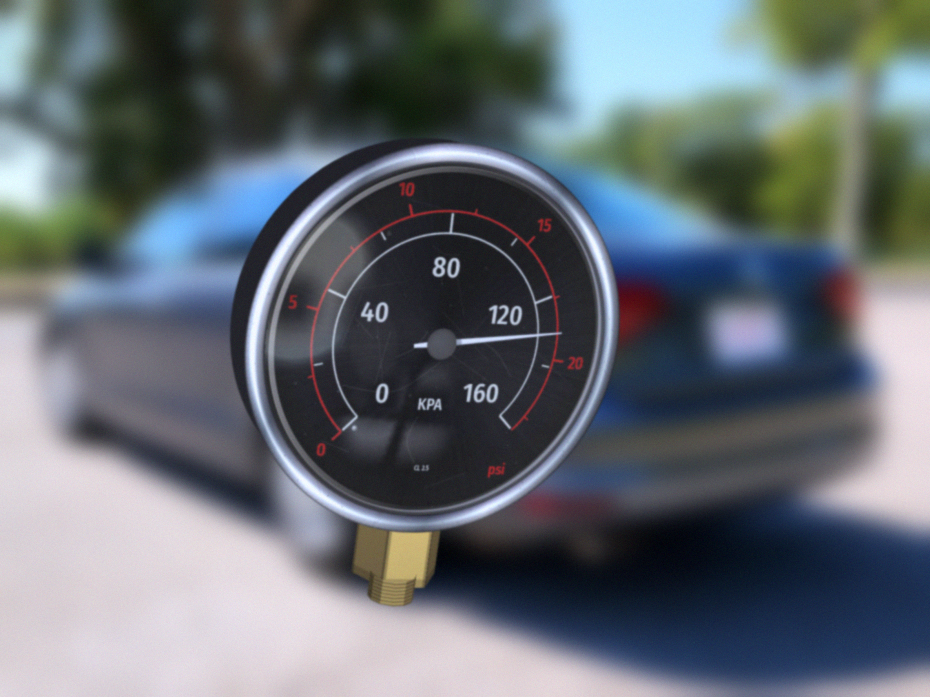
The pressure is 130kPa
